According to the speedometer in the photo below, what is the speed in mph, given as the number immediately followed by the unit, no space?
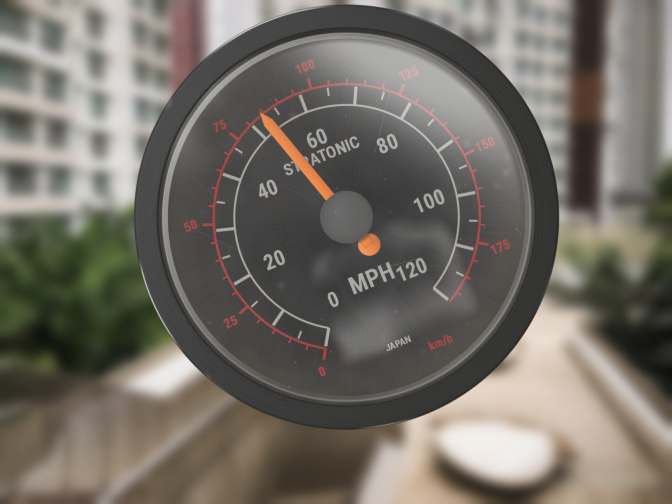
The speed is 52.5mph
